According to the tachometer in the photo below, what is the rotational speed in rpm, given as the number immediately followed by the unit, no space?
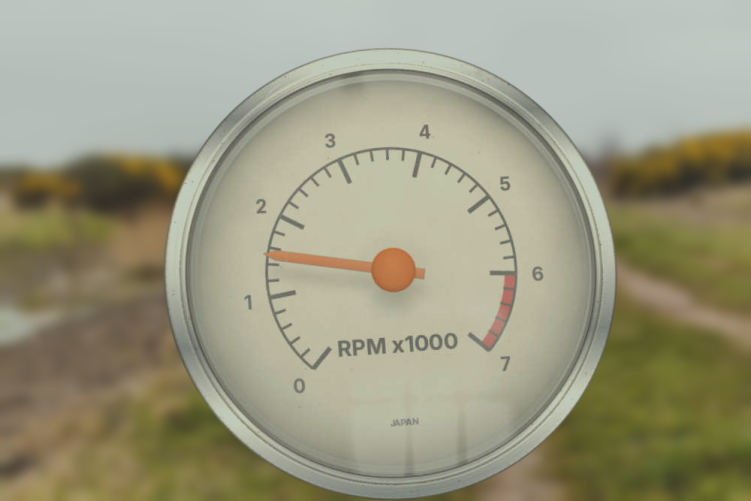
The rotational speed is 1500rpm
